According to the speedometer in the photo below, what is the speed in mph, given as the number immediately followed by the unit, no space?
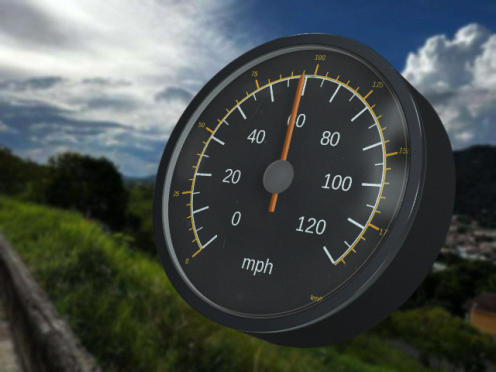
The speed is 60mph
